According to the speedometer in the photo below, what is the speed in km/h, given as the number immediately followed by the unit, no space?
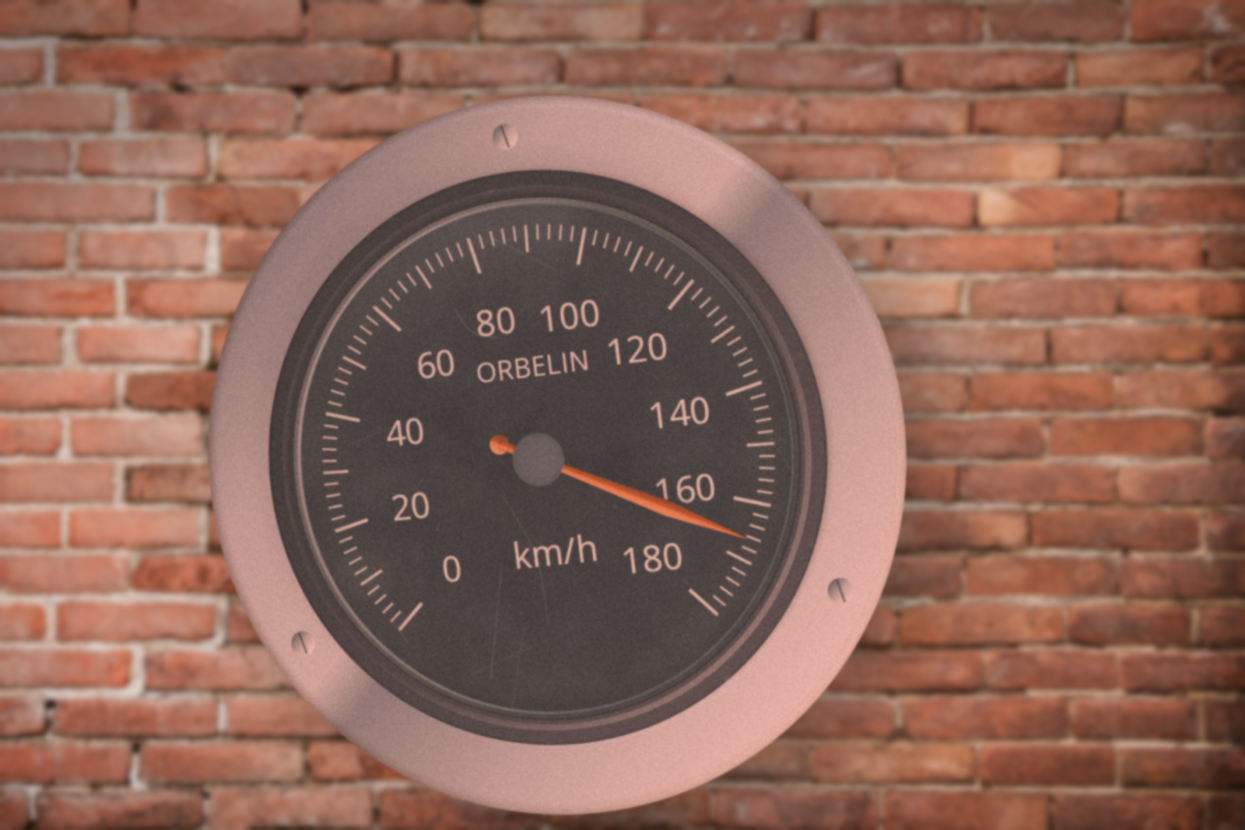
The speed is 166km/h
